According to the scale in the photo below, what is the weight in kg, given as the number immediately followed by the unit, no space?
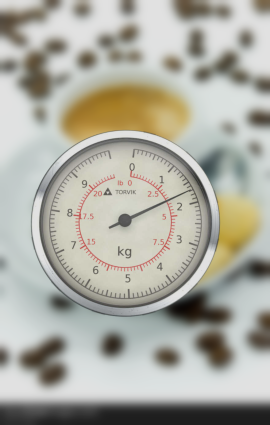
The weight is 1.7kg
